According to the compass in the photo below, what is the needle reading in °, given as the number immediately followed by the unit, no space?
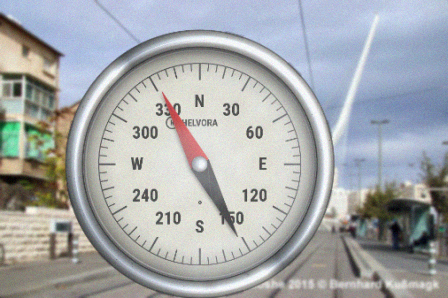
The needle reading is 332.5°
